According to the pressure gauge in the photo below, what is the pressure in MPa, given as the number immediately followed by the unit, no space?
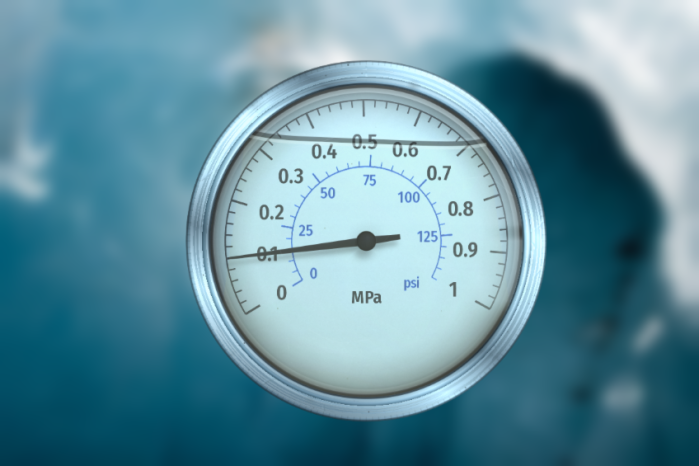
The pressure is 0.1MPa
